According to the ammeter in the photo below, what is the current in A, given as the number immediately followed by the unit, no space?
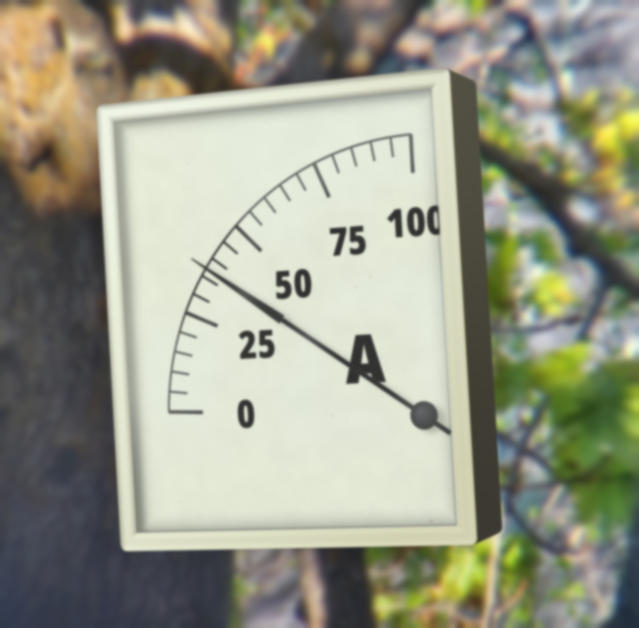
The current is 37.5A
